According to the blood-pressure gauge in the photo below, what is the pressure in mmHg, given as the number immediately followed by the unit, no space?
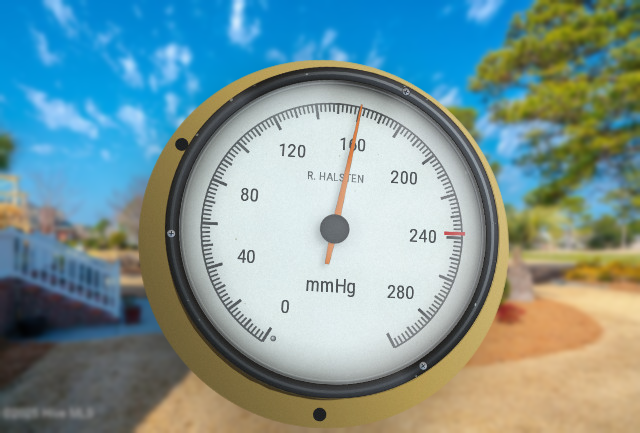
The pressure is 160mmHg
